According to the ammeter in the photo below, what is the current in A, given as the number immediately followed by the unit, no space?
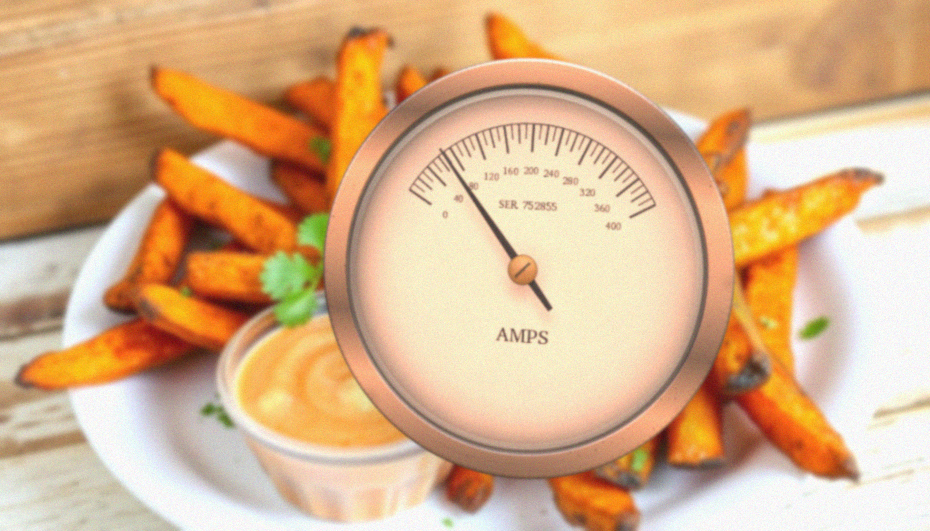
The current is 70A
